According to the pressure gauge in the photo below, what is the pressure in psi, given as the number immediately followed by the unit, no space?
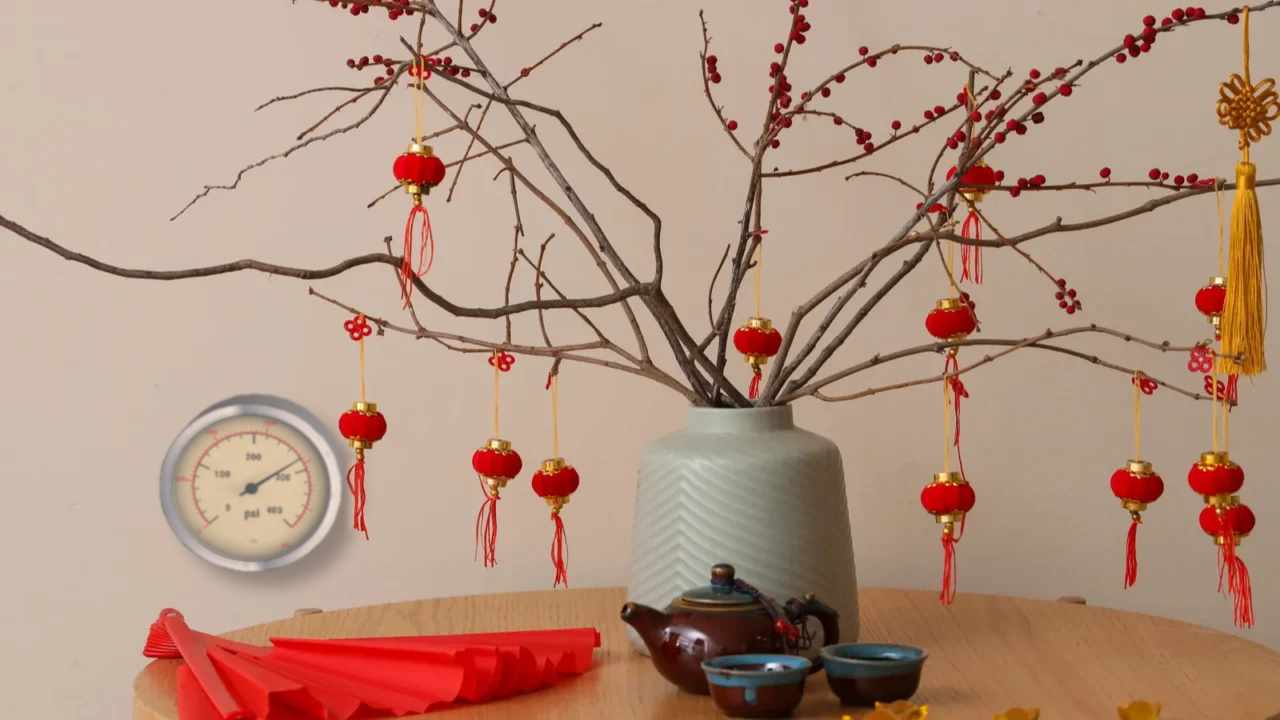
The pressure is 280psi
